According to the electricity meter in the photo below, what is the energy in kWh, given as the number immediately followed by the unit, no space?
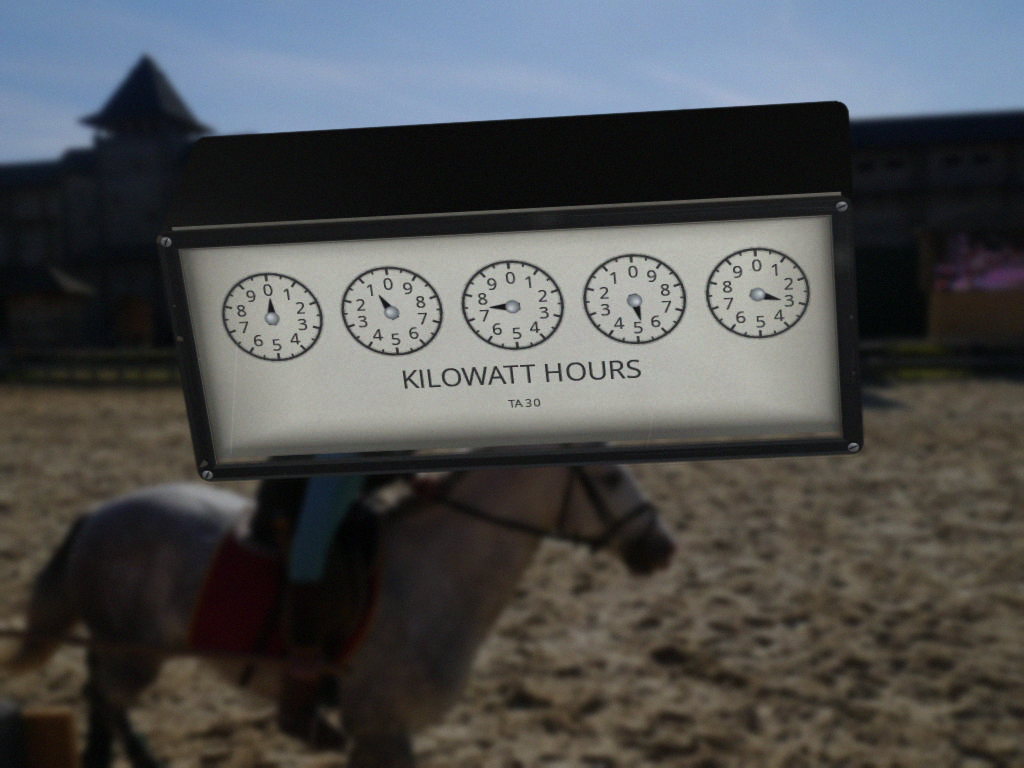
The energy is 753kWh
